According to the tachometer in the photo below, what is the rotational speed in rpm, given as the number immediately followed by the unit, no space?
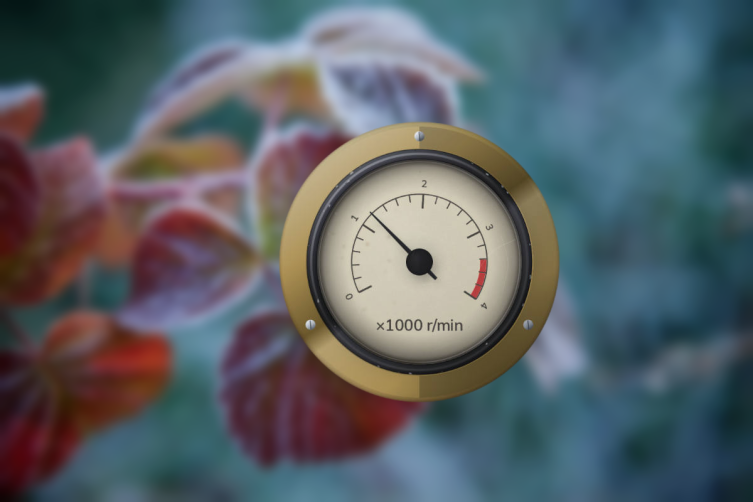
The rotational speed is 1200rpm
